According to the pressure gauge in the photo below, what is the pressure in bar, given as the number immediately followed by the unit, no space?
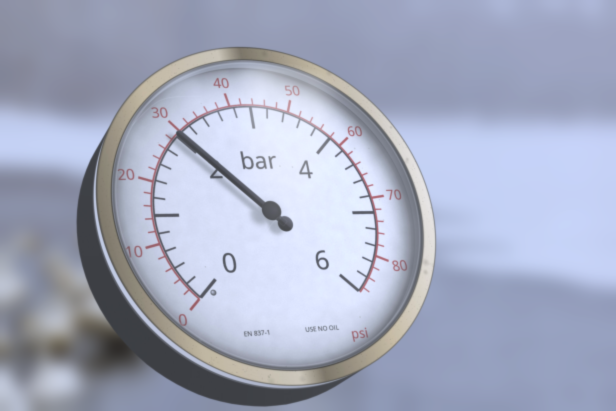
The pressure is 2bar
